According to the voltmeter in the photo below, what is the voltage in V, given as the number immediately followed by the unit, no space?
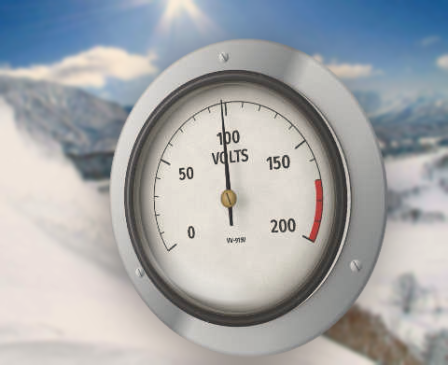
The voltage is 100V
